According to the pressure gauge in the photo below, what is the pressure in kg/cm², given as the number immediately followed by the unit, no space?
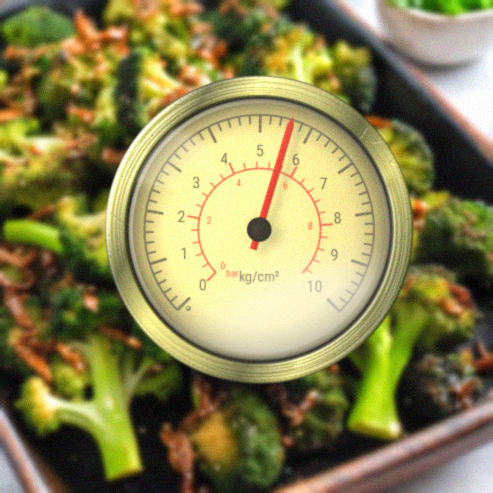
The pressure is 5.6kg/cm²
